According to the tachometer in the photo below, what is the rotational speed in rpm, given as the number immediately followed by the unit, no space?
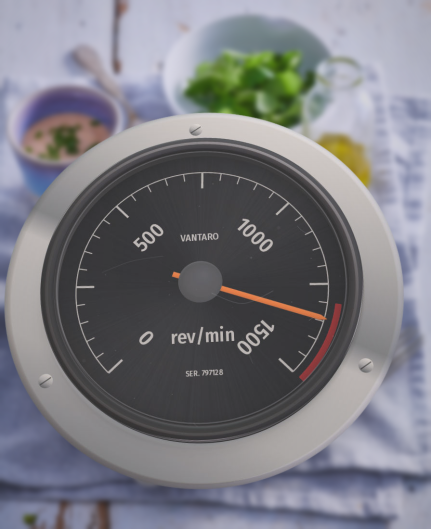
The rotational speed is 1350rpm
